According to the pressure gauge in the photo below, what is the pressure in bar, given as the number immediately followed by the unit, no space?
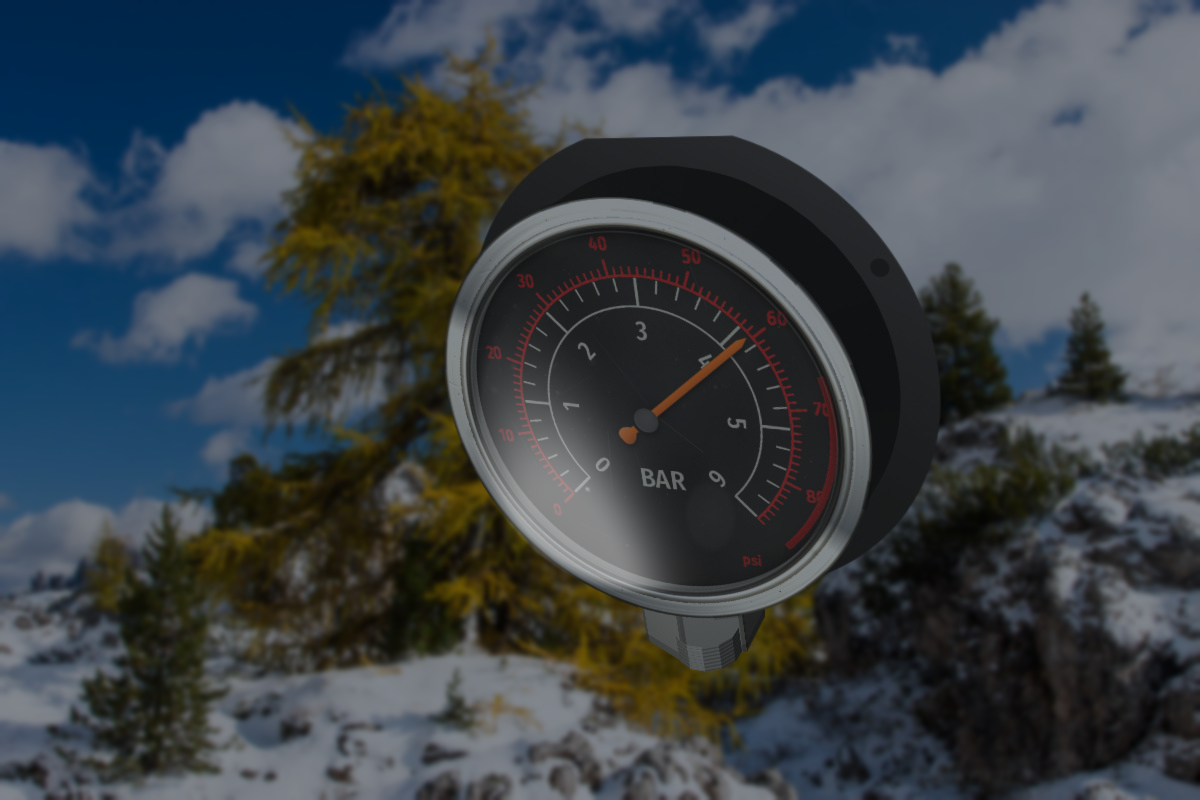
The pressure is 4.1bar
